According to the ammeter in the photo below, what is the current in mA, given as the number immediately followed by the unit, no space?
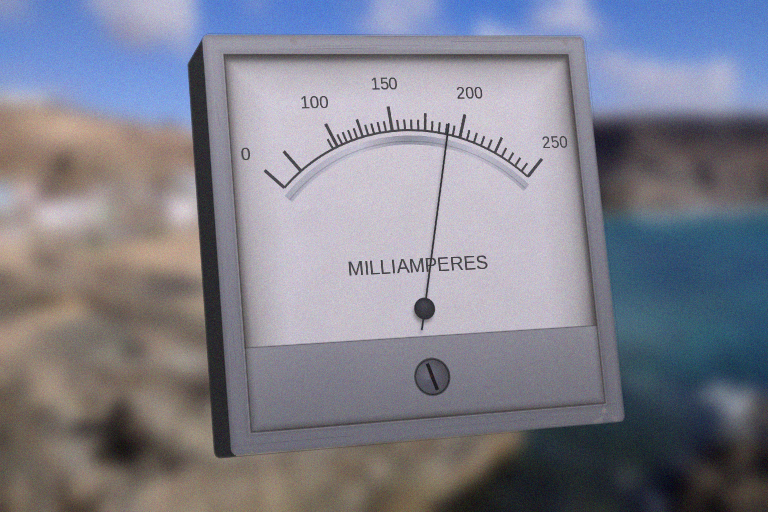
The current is 190mA
